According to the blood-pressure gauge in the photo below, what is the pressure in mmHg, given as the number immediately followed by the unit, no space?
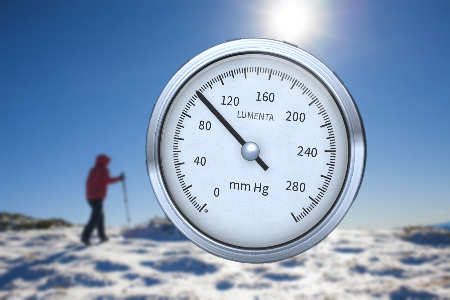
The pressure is 100mmHg
